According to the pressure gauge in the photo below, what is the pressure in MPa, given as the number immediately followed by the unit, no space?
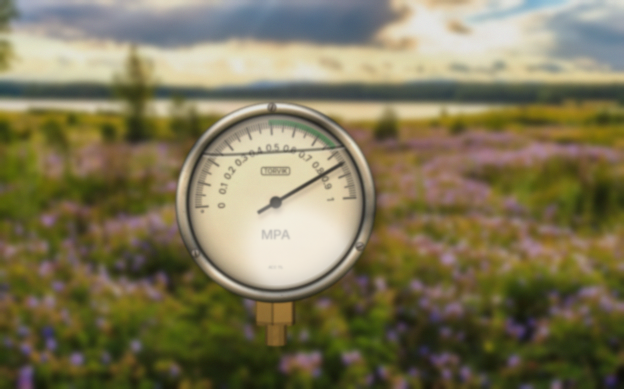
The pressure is 0.85MPa
